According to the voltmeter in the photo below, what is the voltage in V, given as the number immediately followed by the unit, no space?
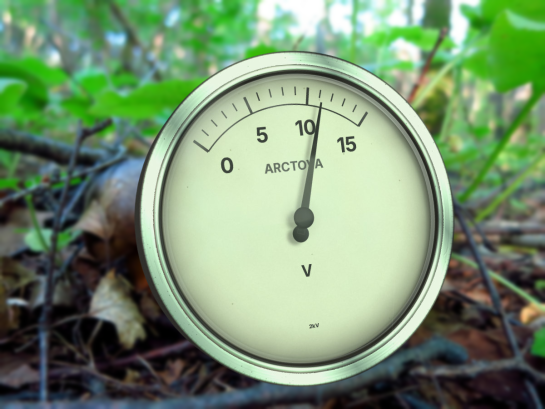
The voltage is 11V
